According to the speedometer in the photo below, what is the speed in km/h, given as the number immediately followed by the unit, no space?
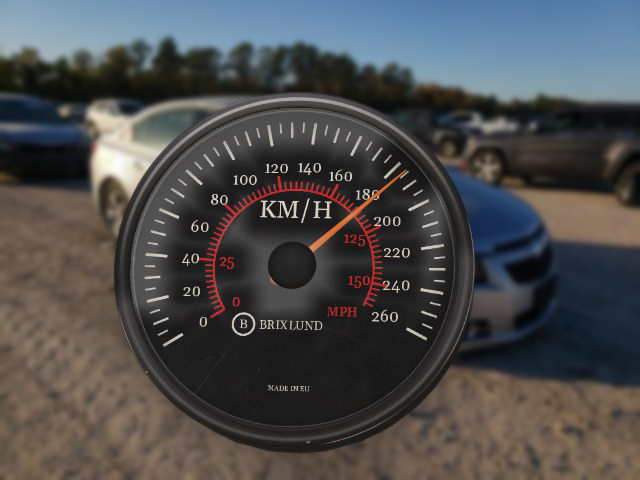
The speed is 185km/h
